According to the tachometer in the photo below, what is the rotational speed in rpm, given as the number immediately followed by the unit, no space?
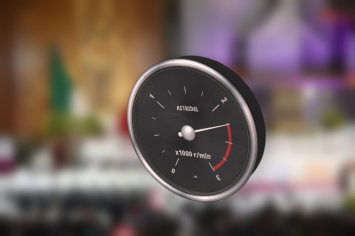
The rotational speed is 2250rpm
